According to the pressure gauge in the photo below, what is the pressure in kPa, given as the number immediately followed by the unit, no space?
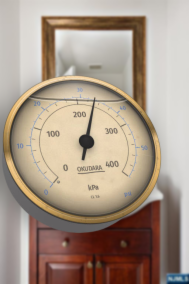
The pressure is 230kPa
